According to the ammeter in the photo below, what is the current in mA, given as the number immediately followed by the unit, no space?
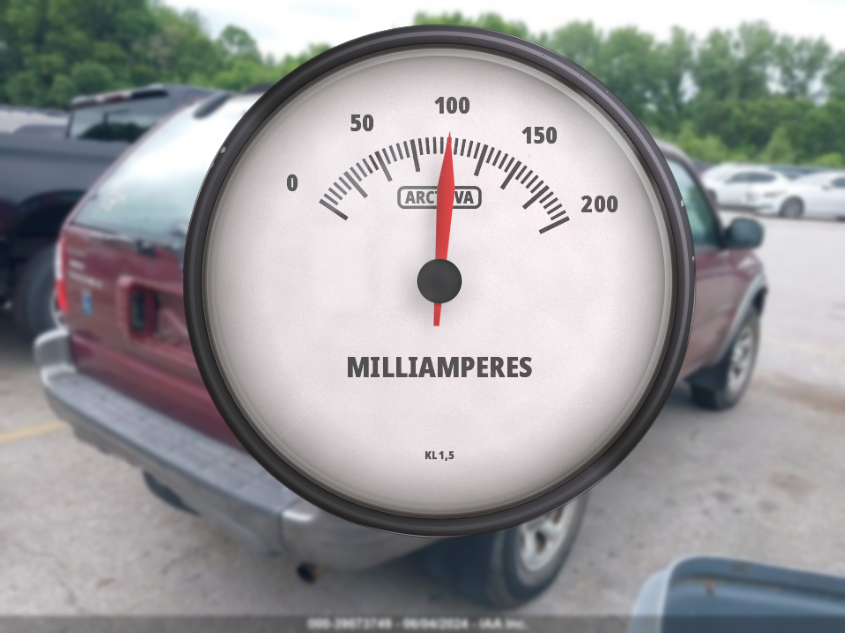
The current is 100mA
